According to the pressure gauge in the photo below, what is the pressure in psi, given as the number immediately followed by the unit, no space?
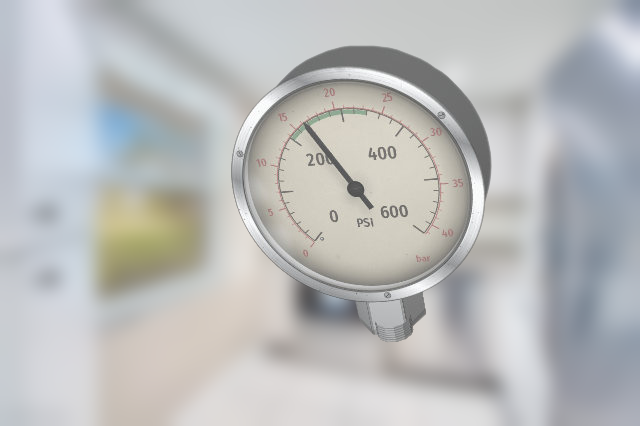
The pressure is 240psi
